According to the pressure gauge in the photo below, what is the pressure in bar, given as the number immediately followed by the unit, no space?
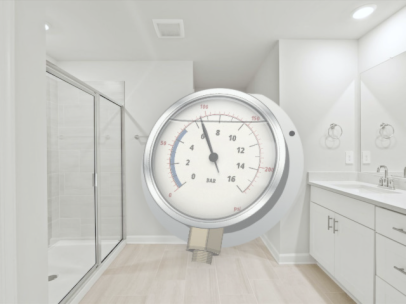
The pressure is 6.5bar
